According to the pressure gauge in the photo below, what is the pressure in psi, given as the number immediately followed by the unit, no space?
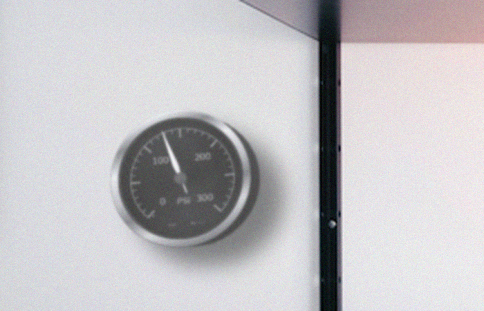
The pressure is 130psi
